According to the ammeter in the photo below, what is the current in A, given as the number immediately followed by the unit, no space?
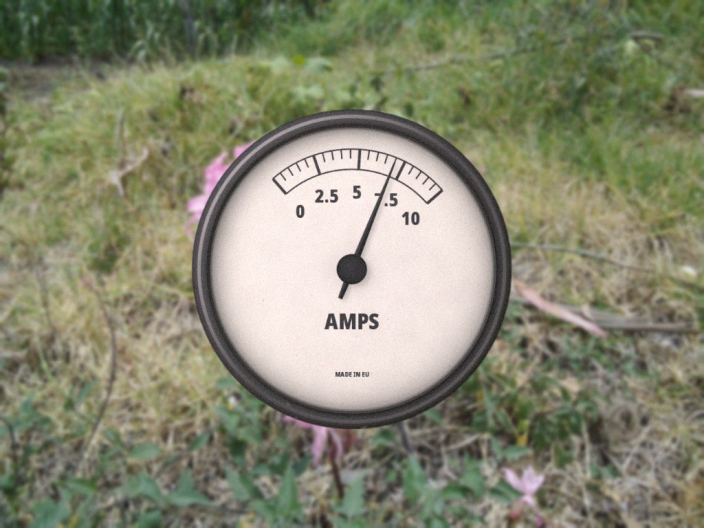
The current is 7A
